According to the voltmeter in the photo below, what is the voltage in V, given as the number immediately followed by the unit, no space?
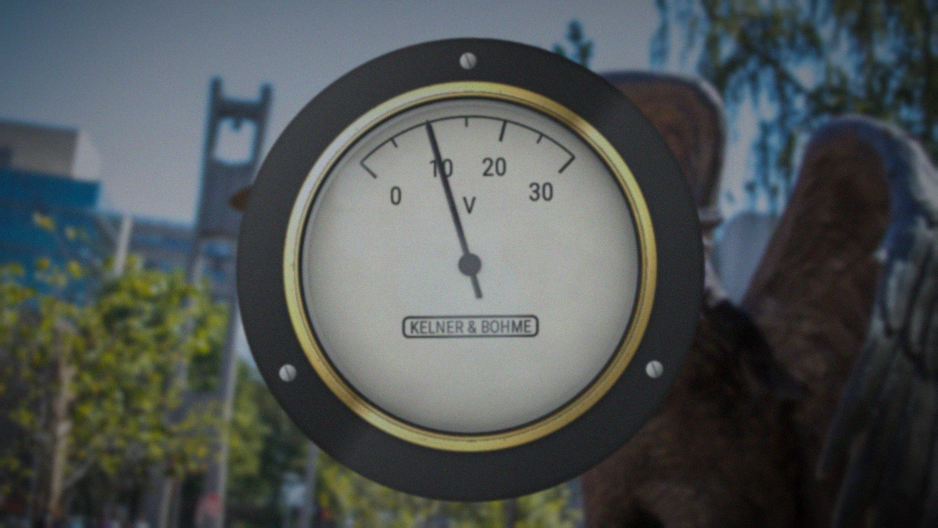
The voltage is 10V
